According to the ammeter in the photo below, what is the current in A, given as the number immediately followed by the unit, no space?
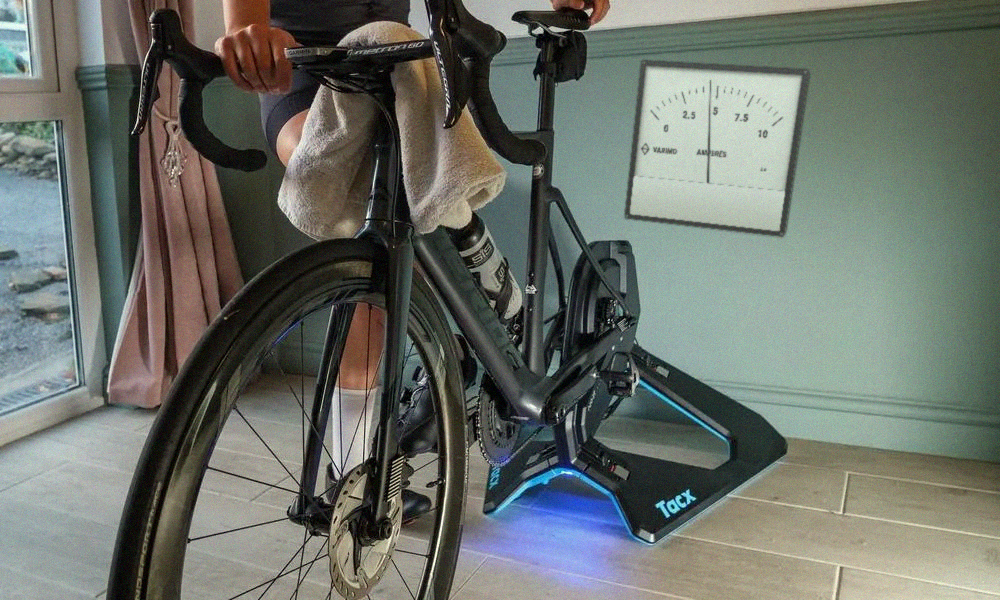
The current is 4.5A
